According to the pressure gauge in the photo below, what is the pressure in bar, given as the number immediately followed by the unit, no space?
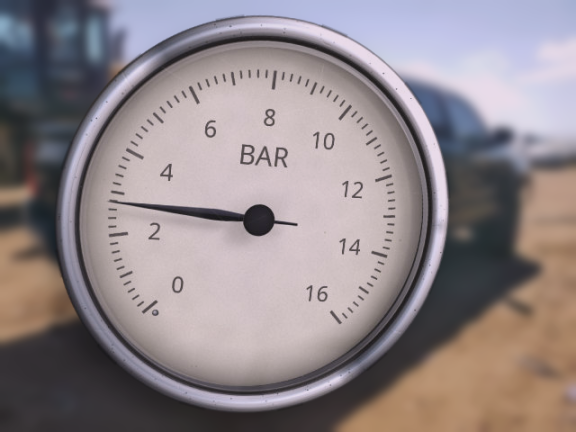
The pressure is 2.8bar
